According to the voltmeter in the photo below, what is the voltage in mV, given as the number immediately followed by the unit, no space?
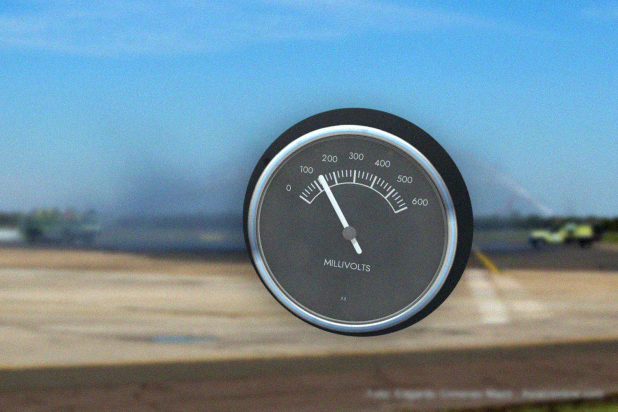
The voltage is 140mV
